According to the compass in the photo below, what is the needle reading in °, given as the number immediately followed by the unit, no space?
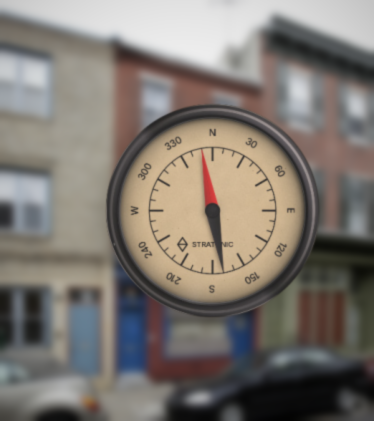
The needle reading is 350°
